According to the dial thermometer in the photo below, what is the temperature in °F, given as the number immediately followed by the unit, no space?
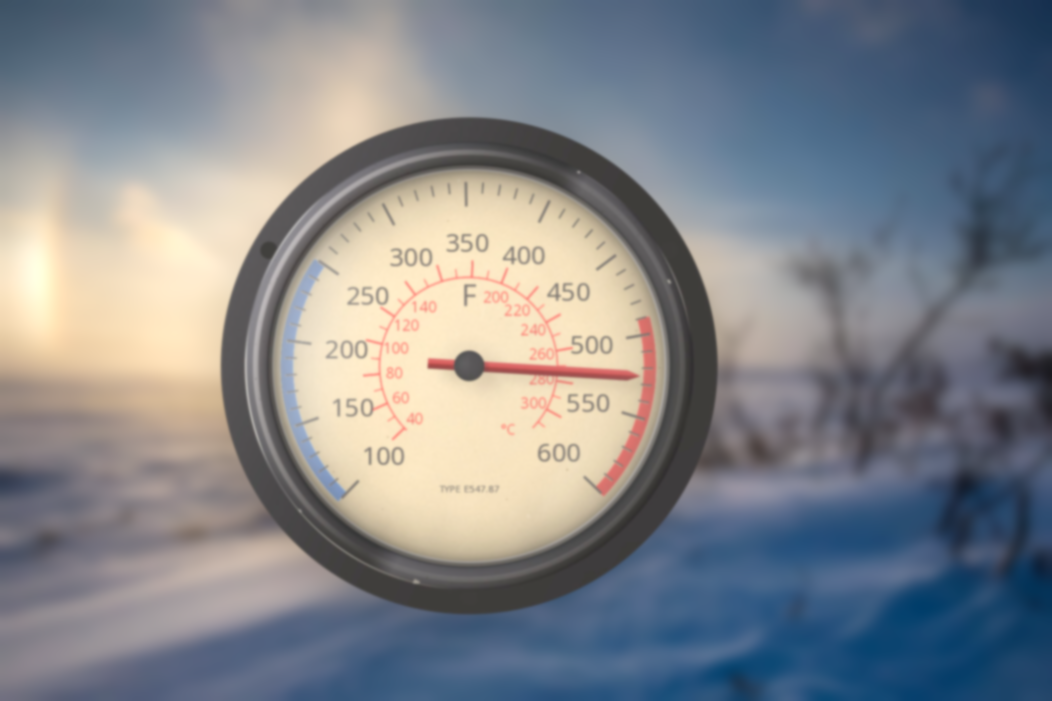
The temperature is 525°F
